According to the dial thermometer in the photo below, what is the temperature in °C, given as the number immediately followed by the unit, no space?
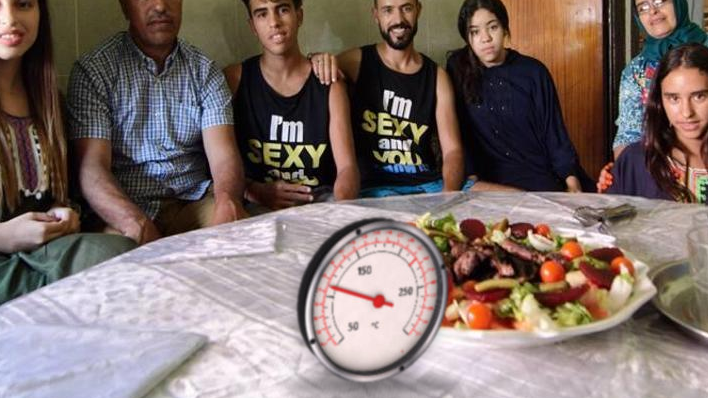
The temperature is 110°C
